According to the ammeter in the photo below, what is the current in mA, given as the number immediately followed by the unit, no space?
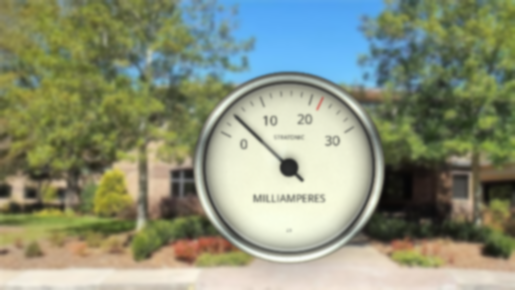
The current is 4mA
